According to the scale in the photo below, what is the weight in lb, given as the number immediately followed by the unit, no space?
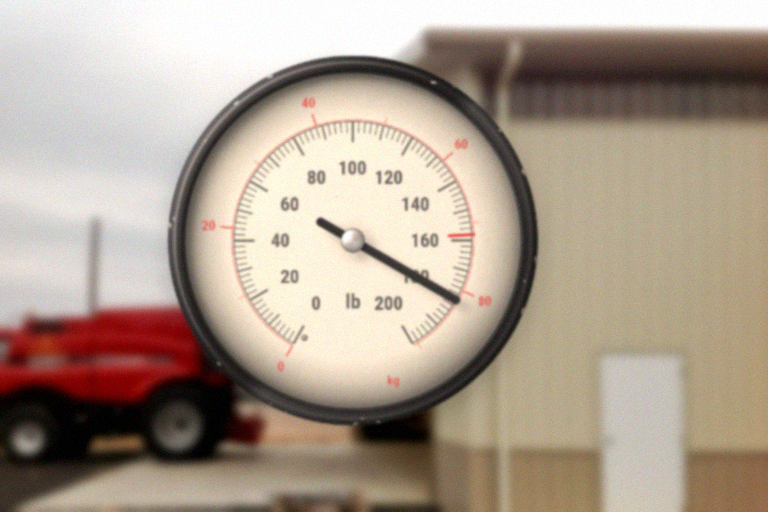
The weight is 180lb
